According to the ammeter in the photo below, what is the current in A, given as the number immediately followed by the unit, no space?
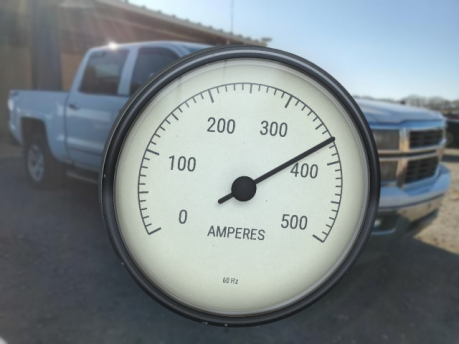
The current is 370A
